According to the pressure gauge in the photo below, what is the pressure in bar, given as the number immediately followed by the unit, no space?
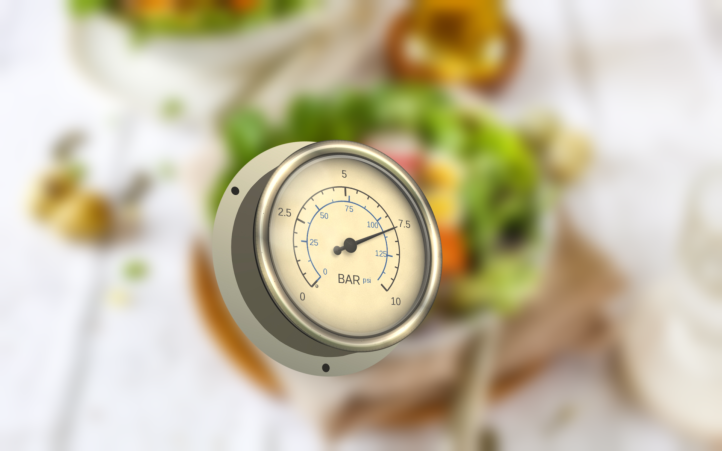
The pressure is 7.5bar
